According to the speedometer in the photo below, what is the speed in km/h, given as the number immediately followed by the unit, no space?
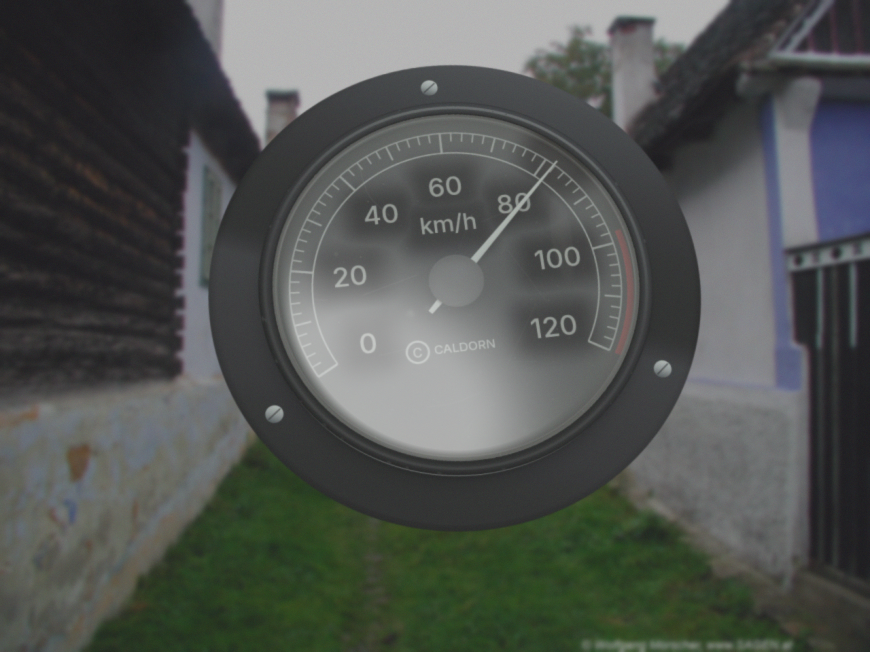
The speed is 82km/h
